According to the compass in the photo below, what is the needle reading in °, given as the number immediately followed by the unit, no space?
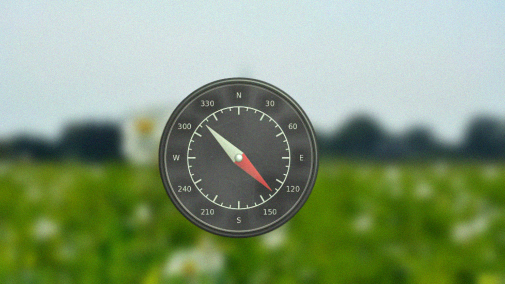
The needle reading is 135°
